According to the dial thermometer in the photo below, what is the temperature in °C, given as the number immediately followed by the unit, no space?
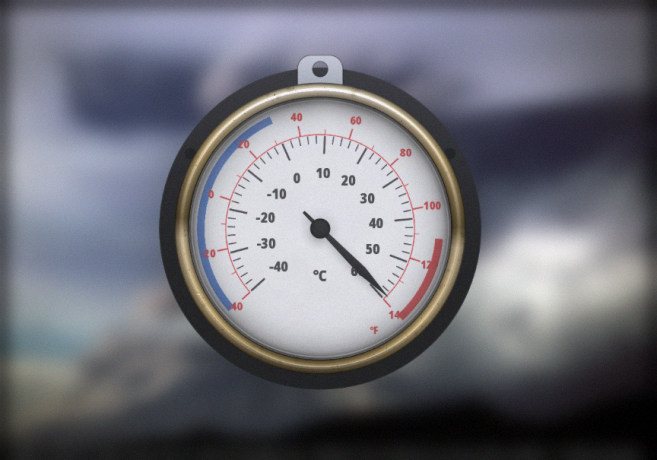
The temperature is 59°C
